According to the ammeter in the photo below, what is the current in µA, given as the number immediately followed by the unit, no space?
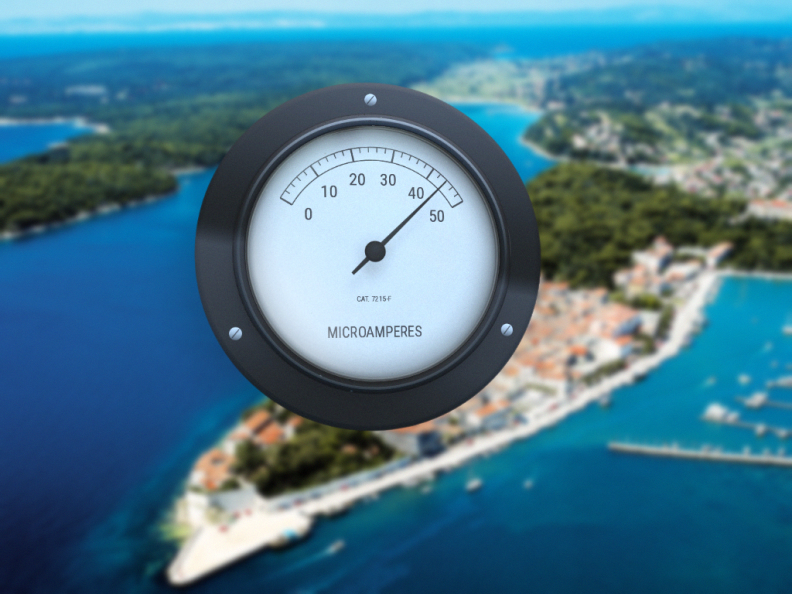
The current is 44µA
